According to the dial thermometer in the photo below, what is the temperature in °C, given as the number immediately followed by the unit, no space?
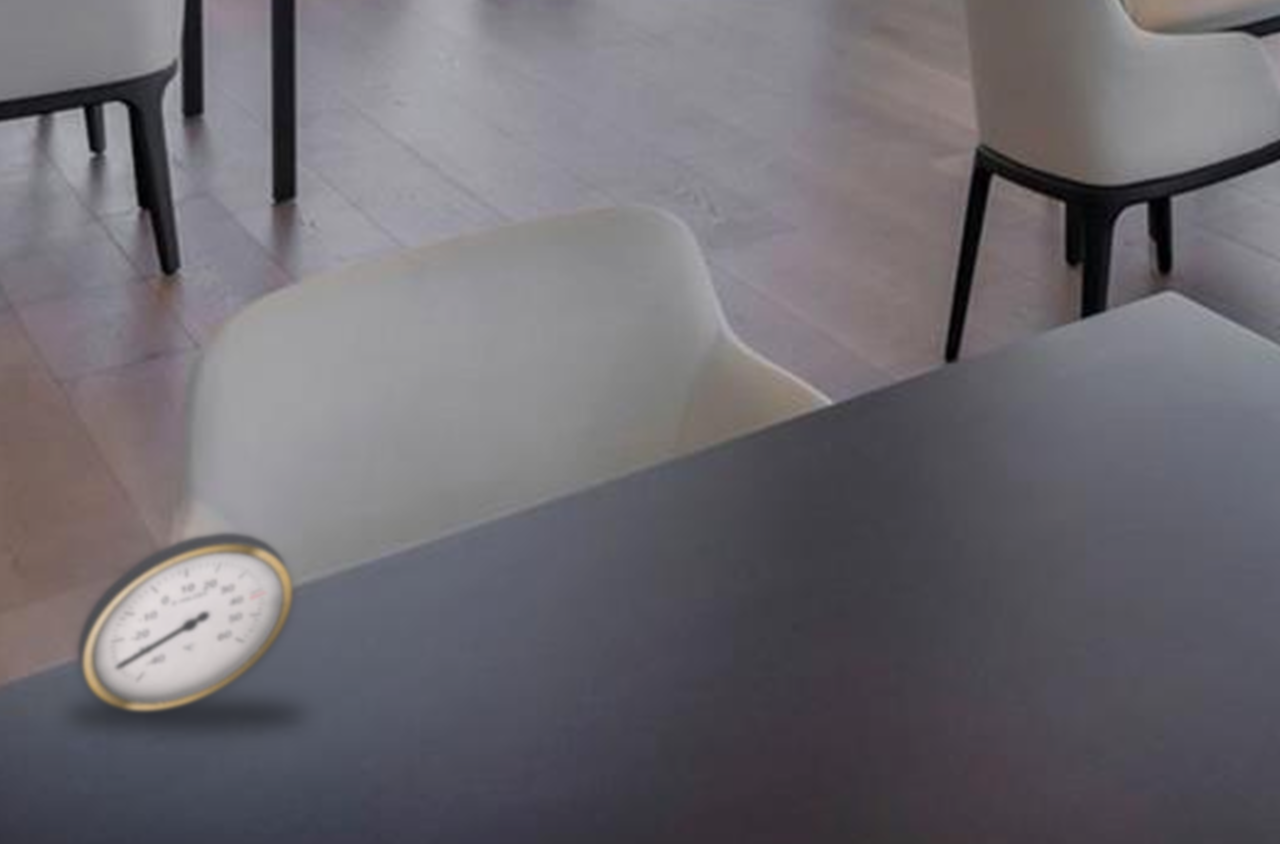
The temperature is -30°C
